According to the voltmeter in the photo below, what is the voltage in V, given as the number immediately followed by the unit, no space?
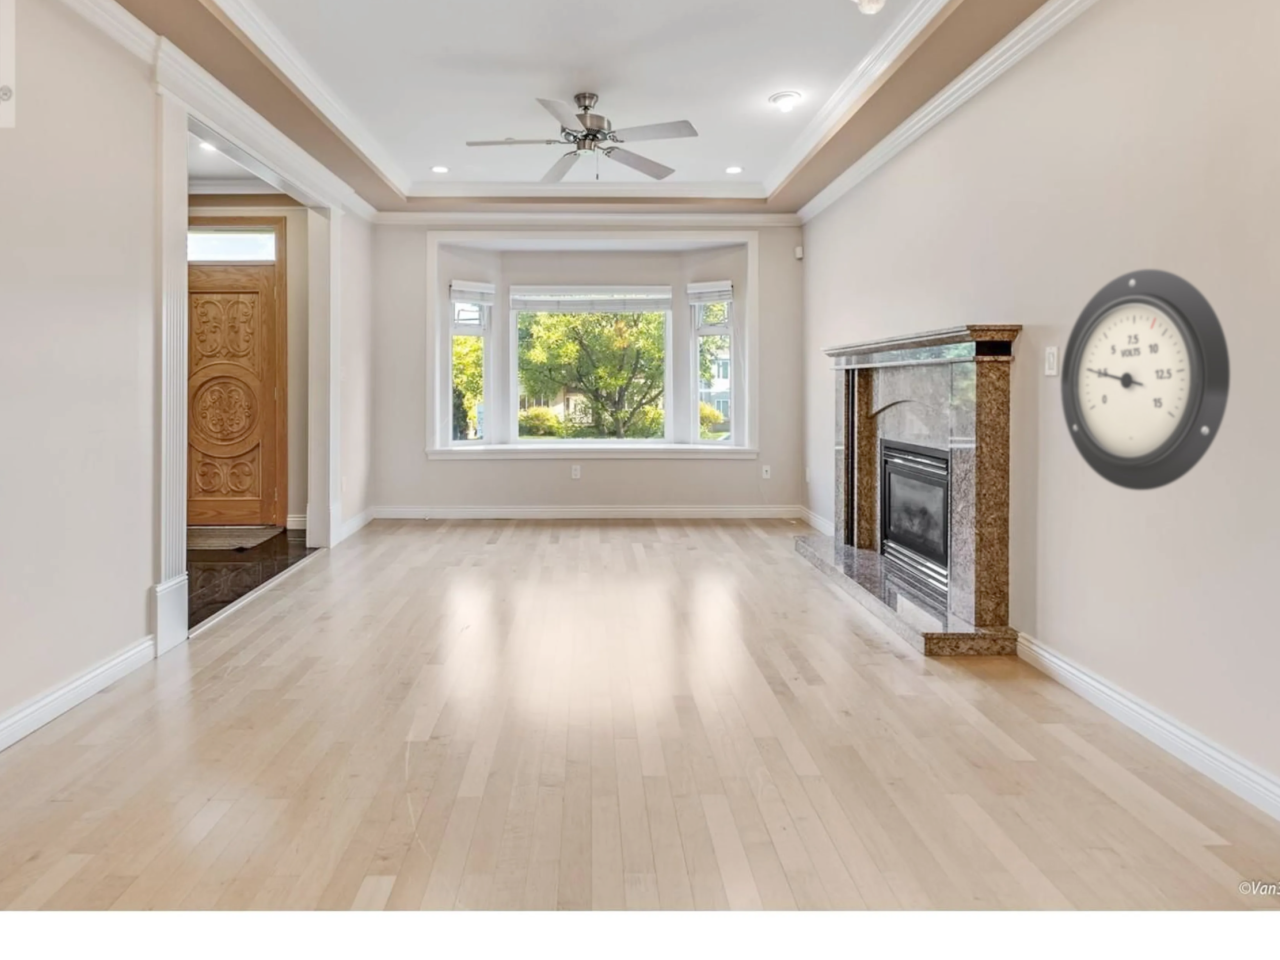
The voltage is 2.5V
